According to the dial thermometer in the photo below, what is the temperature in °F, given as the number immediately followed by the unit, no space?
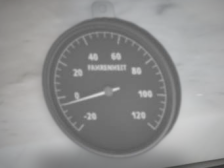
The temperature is -4°F
